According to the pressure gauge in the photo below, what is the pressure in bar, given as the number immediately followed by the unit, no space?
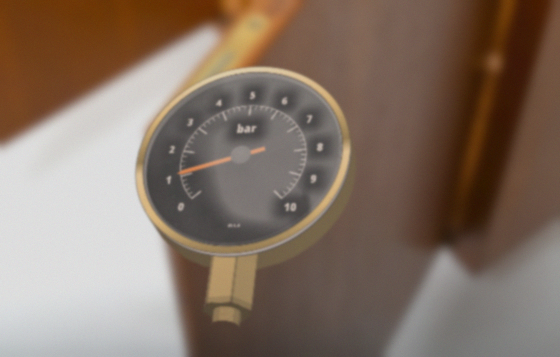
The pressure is 1bar
